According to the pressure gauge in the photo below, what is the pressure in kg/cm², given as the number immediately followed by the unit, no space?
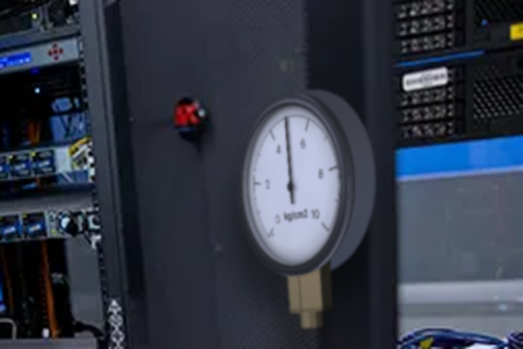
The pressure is 5kg/cm²
